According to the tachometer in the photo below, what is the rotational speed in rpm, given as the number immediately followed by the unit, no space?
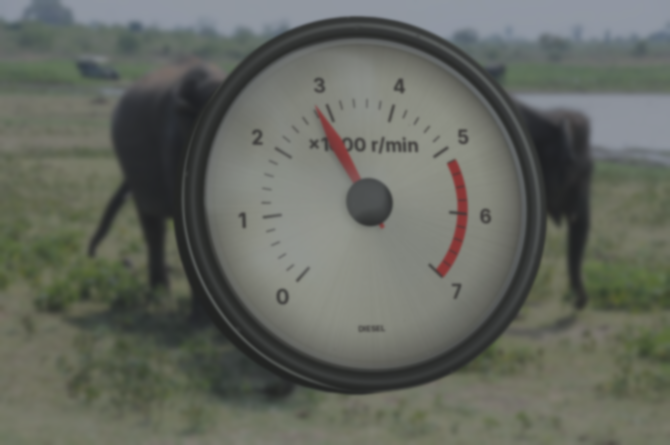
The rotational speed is 2800rpm
